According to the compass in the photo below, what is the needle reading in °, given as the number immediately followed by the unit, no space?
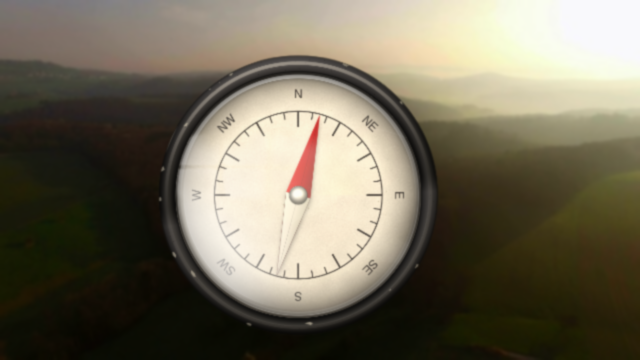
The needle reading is 15°
